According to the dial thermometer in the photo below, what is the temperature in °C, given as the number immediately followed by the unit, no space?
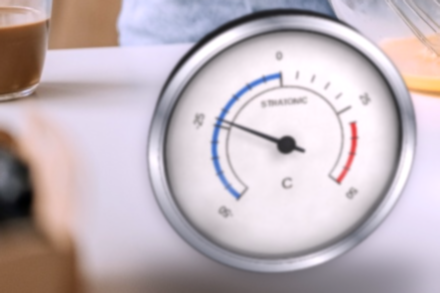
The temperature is -22.5°C
